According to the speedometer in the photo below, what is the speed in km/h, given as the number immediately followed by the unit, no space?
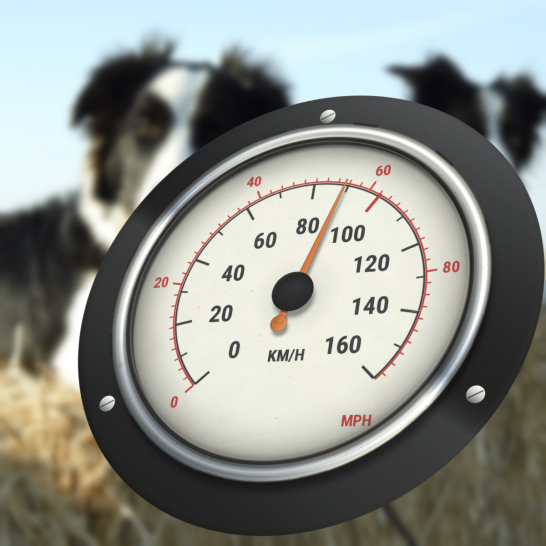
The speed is 90km/h
